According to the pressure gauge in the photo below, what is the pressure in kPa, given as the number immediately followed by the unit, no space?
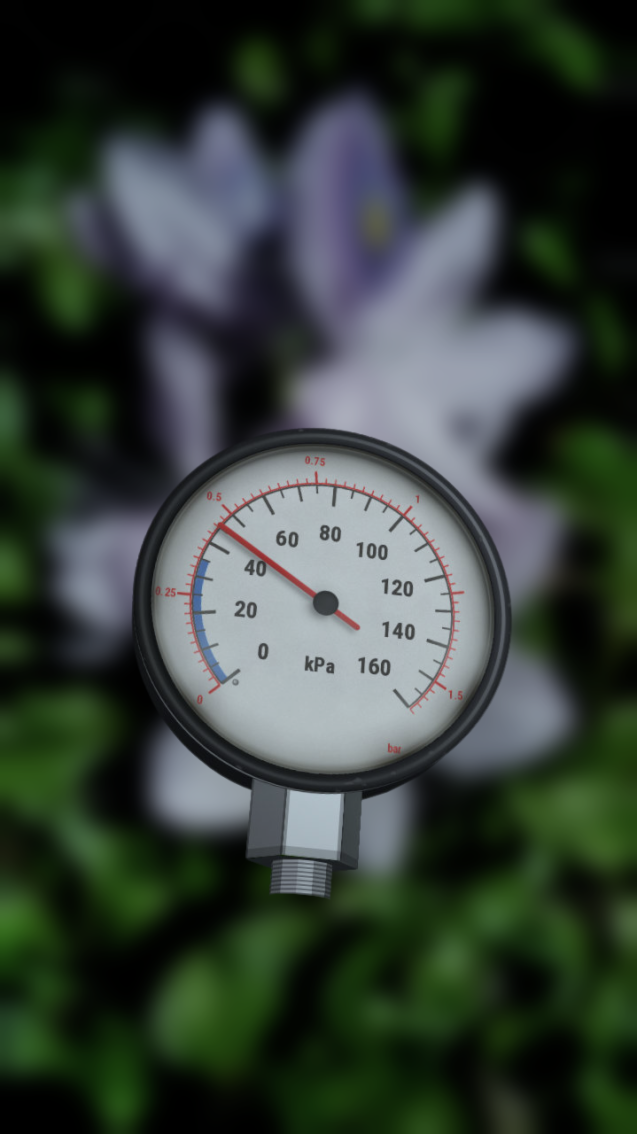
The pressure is 45kPa
